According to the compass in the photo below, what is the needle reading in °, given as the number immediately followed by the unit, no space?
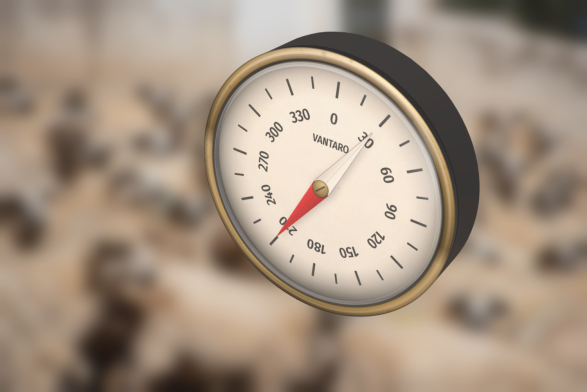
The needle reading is 210°
